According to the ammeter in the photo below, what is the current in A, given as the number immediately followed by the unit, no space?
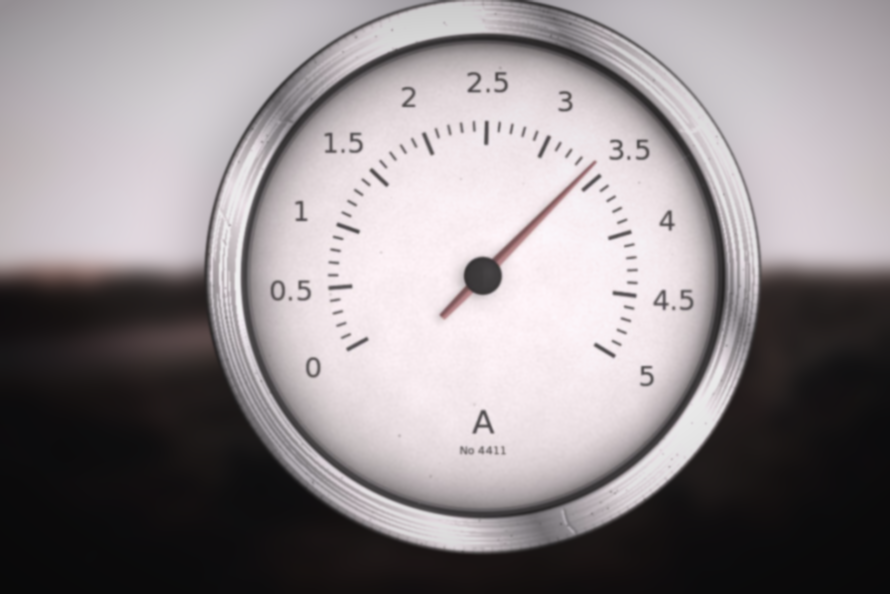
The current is 3.4A
